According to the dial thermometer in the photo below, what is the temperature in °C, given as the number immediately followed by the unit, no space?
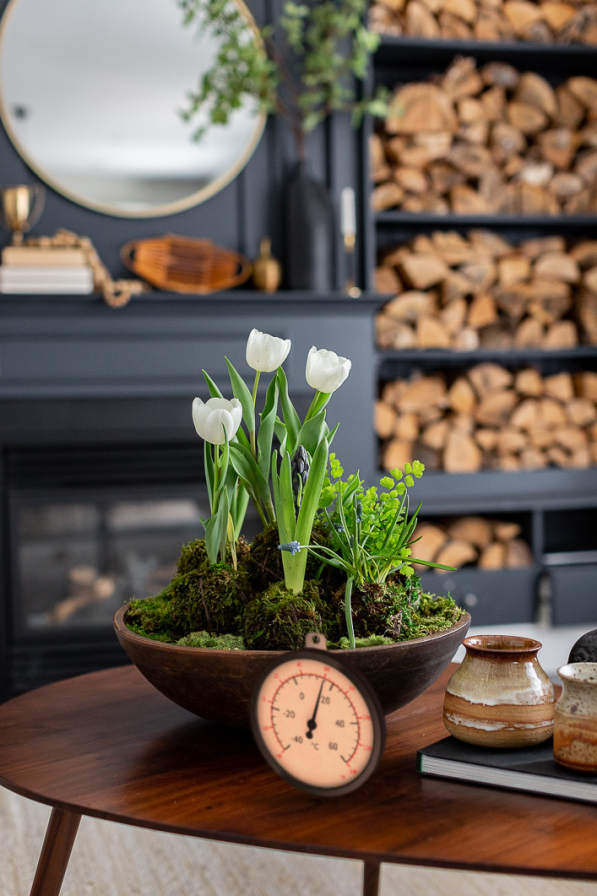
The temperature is 16°C
